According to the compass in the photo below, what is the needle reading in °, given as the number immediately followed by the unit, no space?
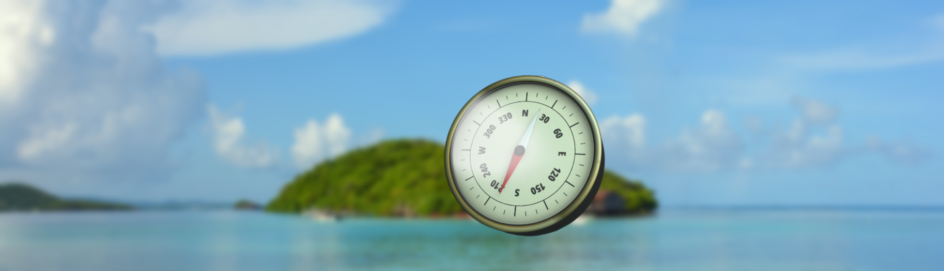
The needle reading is 200°
